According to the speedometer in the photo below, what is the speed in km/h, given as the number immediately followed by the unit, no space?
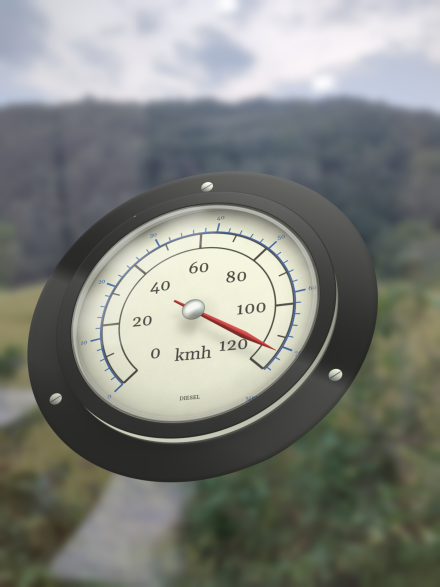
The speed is 115km/h
